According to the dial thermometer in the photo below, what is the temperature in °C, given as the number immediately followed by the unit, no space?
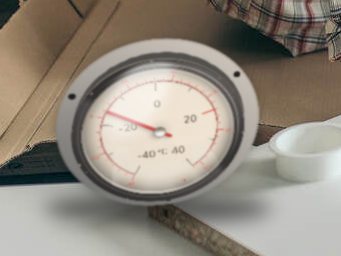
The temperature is -15°C
